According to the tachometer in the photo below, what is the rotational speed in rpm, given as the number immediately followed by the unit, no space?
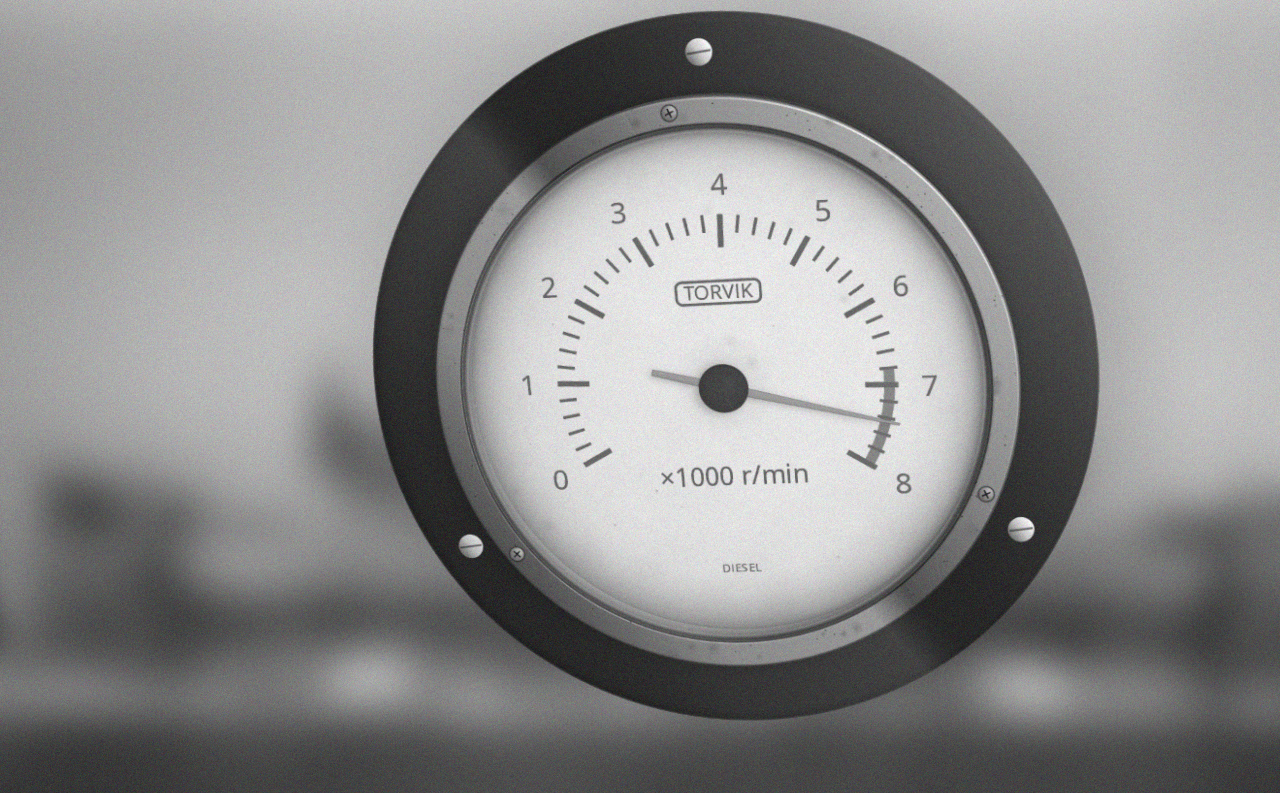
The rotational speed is 7400rpm
